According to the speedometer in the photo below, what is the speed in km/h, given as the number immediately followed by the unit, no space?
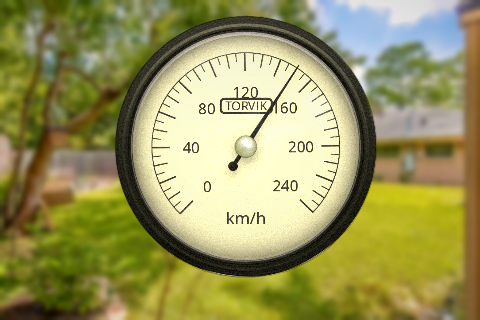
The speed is 150km/h
